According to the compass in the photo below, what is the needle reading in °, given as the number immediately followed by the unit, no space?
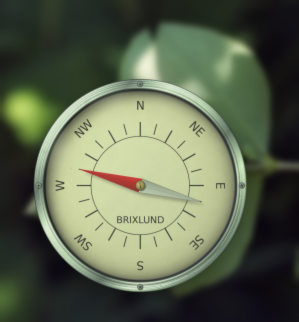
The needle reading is 285°
